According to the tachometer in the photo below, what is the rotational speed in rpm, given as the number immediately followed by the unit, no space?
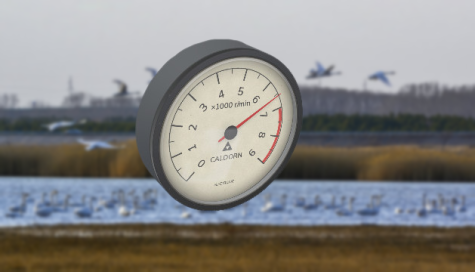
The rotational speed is 6500rpm
